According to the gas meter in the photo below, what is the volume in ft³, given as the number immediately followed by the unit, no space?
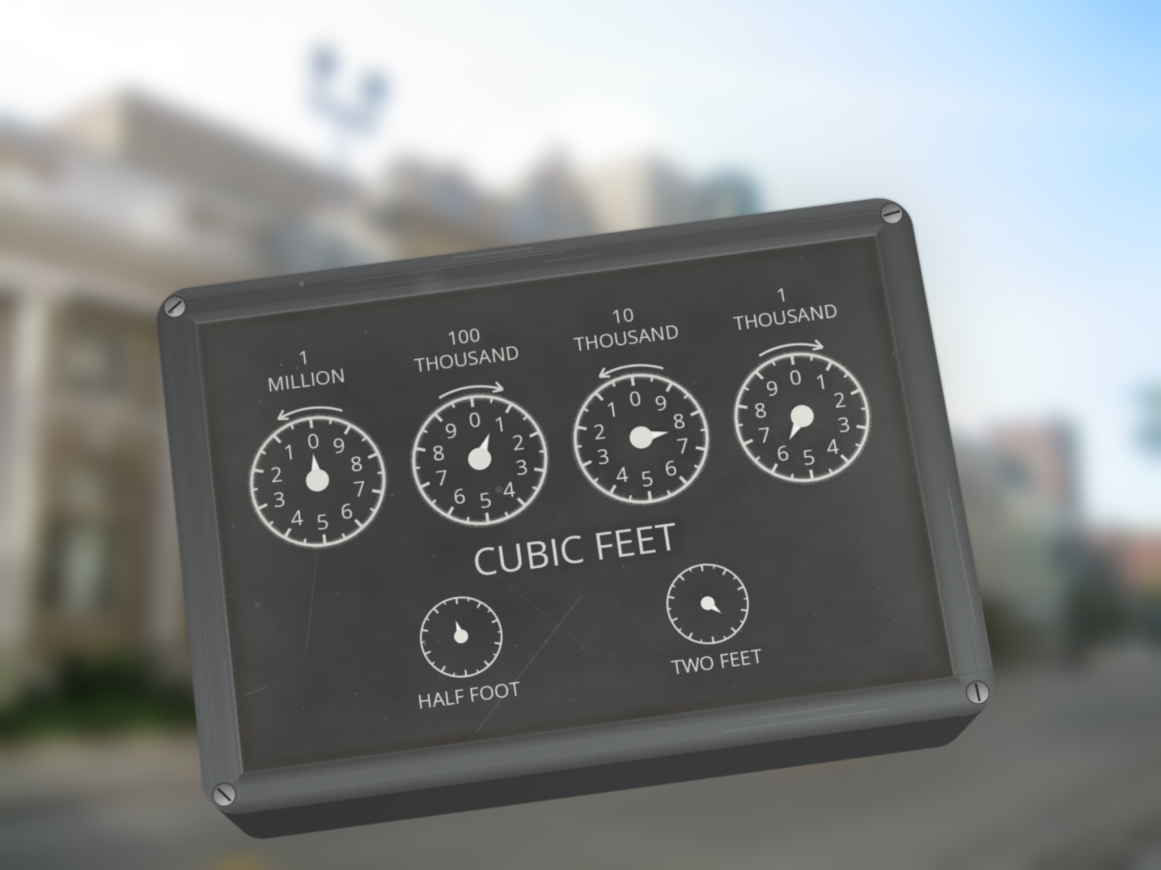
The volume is 7600ft³
